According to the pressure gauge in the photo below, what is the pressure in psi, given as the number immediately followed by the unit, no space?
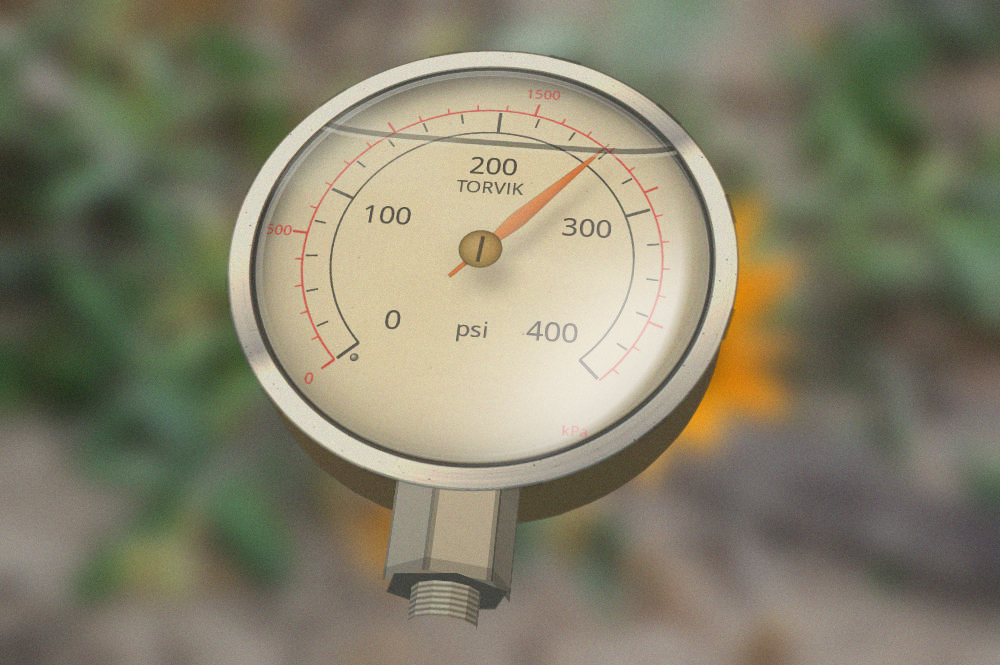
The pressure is 260psi
